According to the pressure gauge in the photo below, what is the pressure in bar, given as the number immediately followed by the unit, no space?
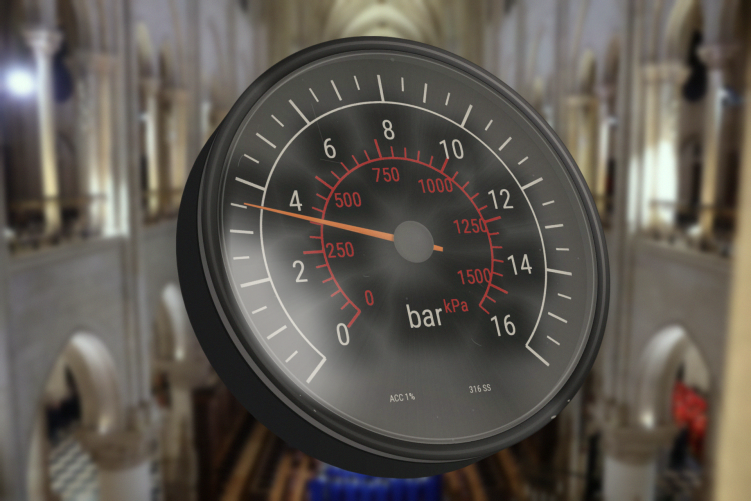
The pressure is 3.5bar
